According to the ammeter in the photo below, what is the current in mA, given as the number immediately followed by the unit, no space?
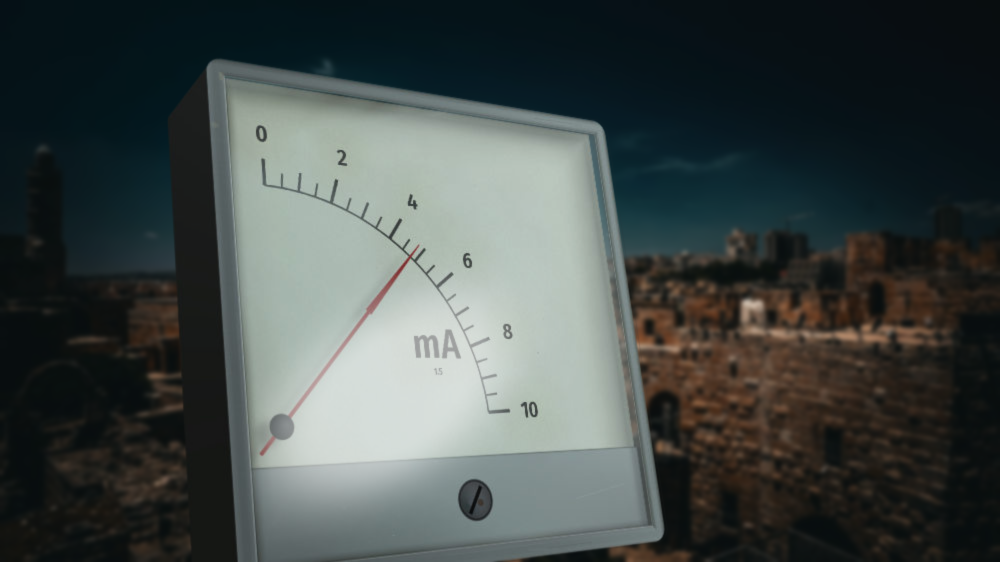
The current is 4.75mA
